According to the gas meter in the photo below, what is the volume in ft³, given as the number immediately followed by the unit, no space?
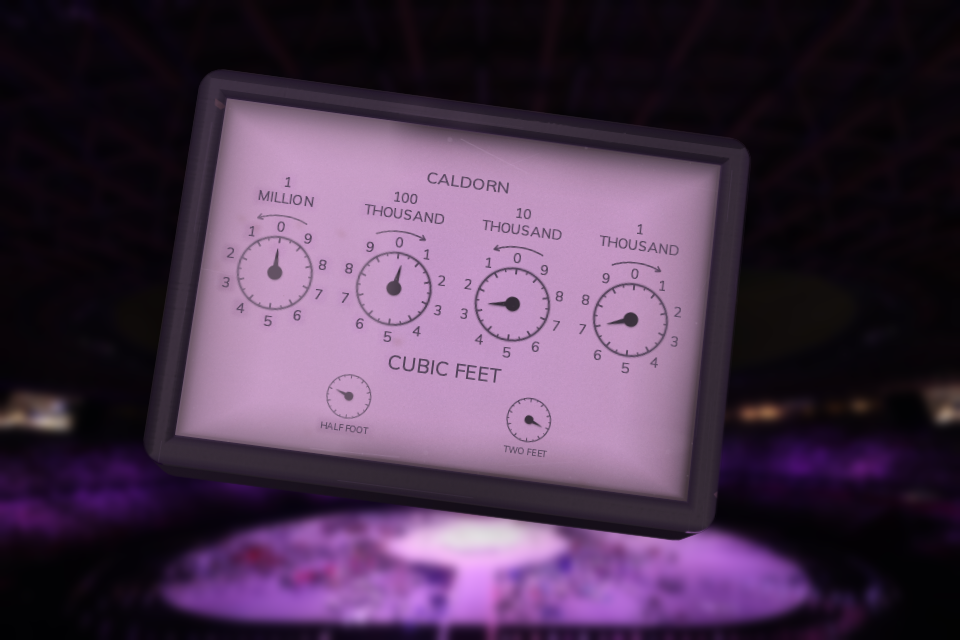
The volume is 2700ft³
